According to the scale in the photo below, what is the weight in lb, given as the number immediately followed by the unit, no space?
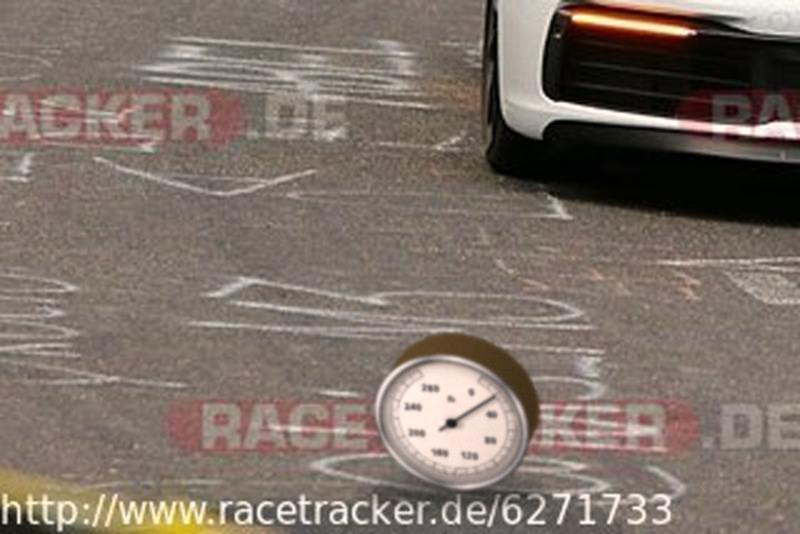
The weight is 20lb
